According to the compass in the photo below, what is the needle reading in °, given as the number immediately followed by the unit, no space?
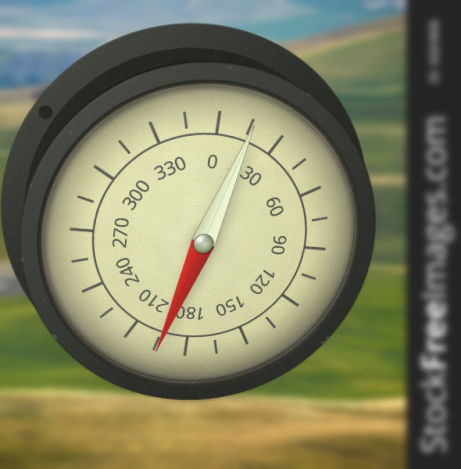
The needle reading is 195°
